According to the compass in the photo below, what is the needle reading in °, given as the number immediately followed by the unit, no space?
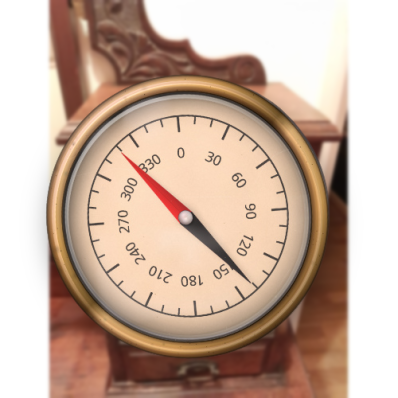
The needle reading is 320°
